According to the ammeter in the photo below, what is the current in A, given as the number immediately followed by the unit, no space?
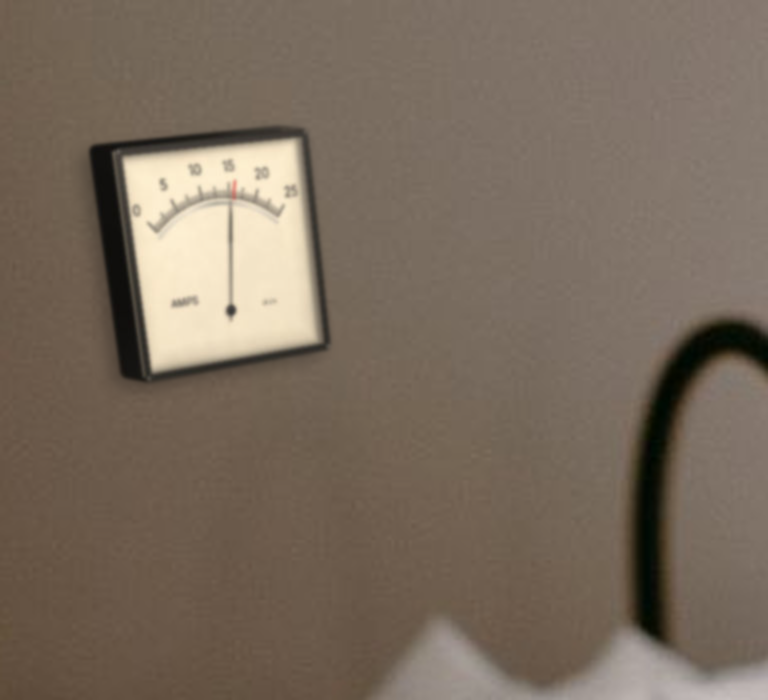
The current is 15A
